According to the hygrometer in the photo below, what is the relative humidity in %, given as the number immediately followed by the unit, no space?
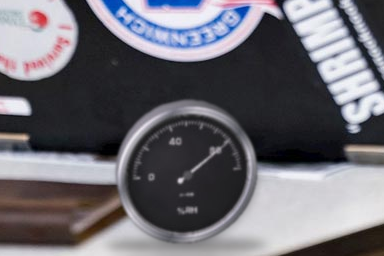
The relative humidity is 80%
